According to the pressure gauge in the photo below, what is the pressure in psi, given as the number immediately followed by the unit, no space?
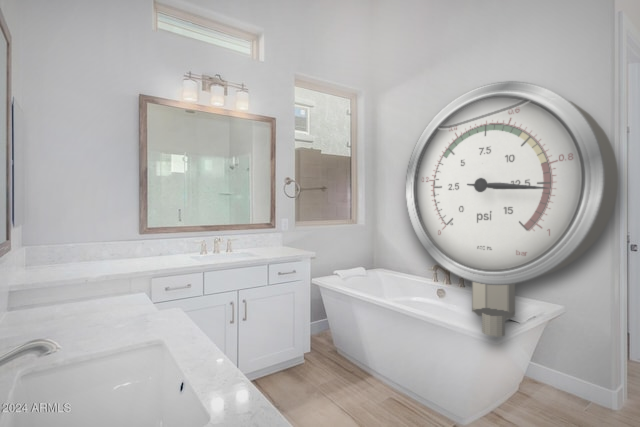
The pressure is 12.75psi
